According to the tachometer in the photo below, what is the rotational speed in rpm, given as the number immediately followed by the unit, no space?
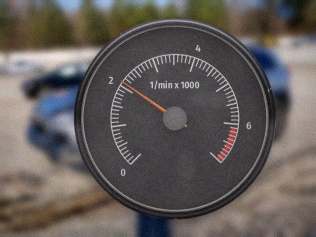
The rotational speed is 2100rpm
